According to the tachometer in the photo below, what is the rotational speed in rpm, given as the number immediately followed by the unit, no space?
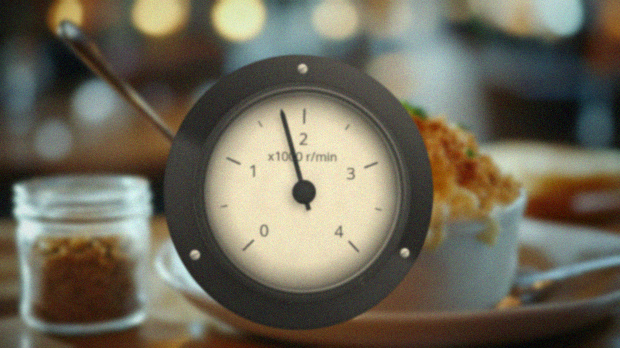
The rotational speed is 1750rpm
